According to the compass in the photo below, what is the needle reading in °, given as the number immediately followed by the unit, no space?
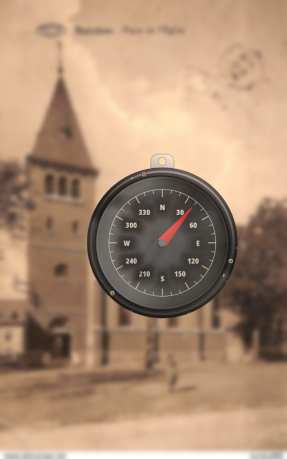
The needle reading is 40°
